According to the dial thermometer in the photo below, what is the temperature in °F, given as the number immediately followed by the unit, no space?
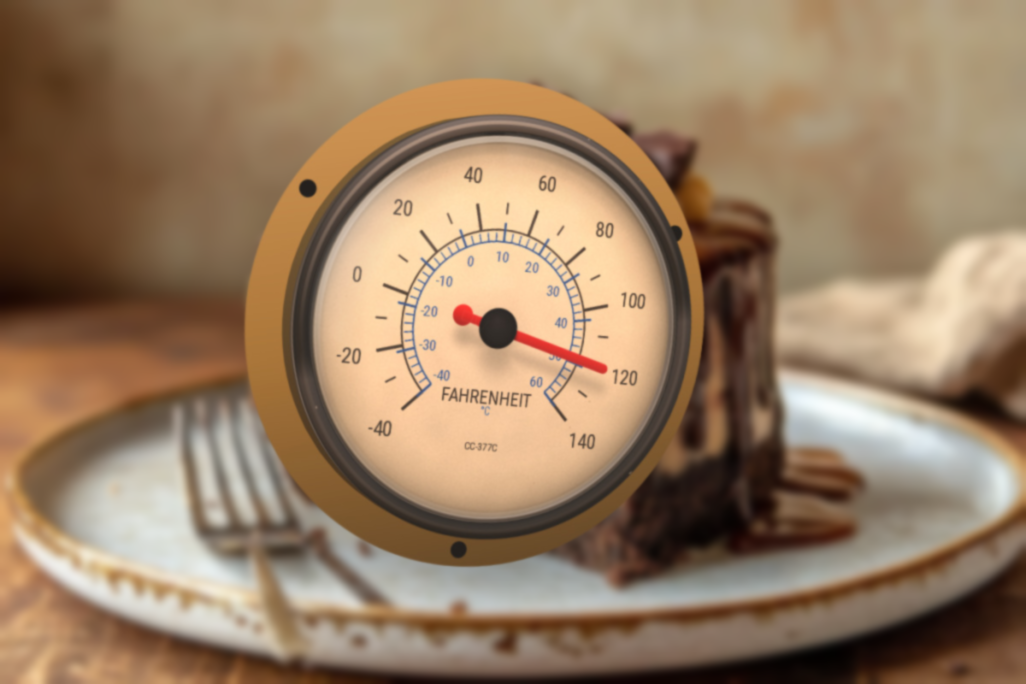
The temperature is 120°F
